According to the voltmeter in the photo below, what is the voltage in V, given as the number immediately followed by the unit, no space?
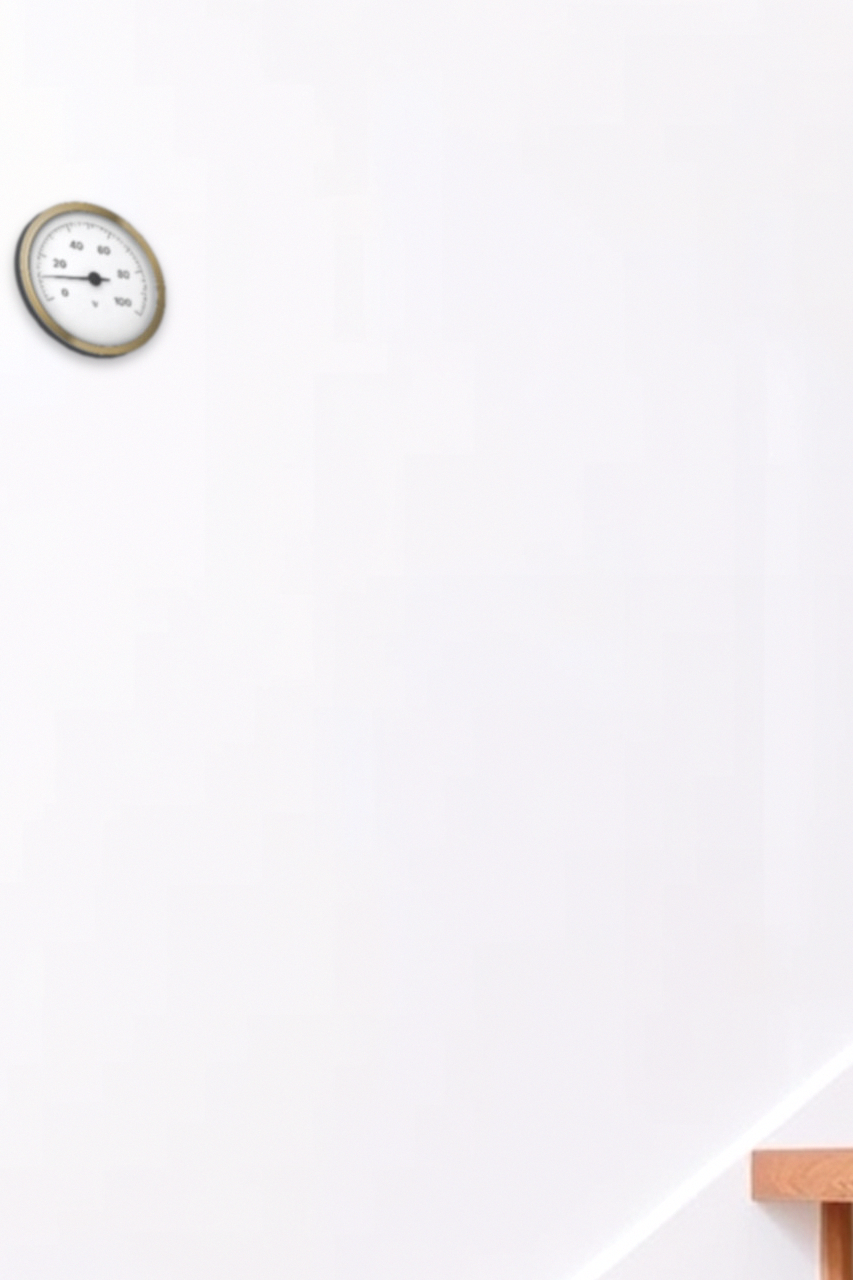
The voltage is 10V
